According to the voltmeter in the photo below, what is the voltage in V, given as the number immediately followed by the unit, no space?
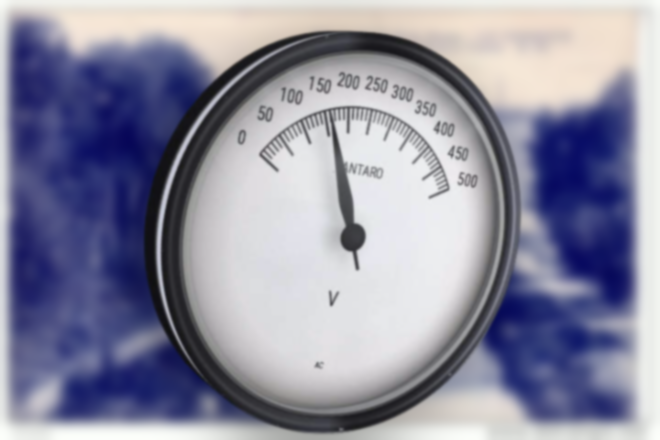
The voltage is 150V
